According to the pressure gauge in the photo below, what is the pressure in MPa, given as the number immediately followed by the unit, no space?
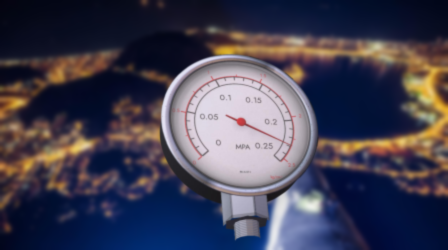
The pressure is 0.23MPa
